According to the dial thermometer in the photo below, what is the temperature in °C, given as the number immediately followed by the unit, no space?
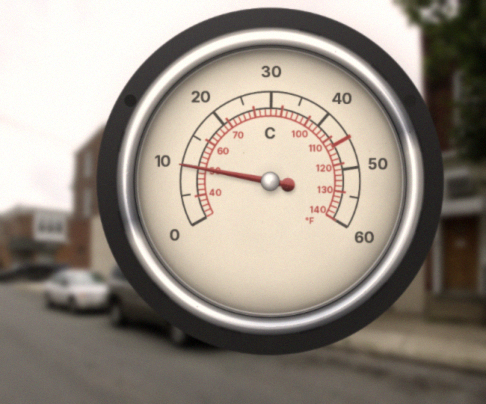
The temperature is 10°C
